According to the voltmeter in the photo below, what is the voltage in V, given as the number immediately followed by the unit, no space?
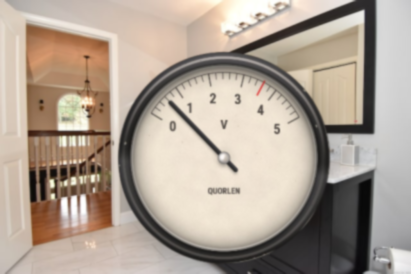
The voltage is 0.6V
